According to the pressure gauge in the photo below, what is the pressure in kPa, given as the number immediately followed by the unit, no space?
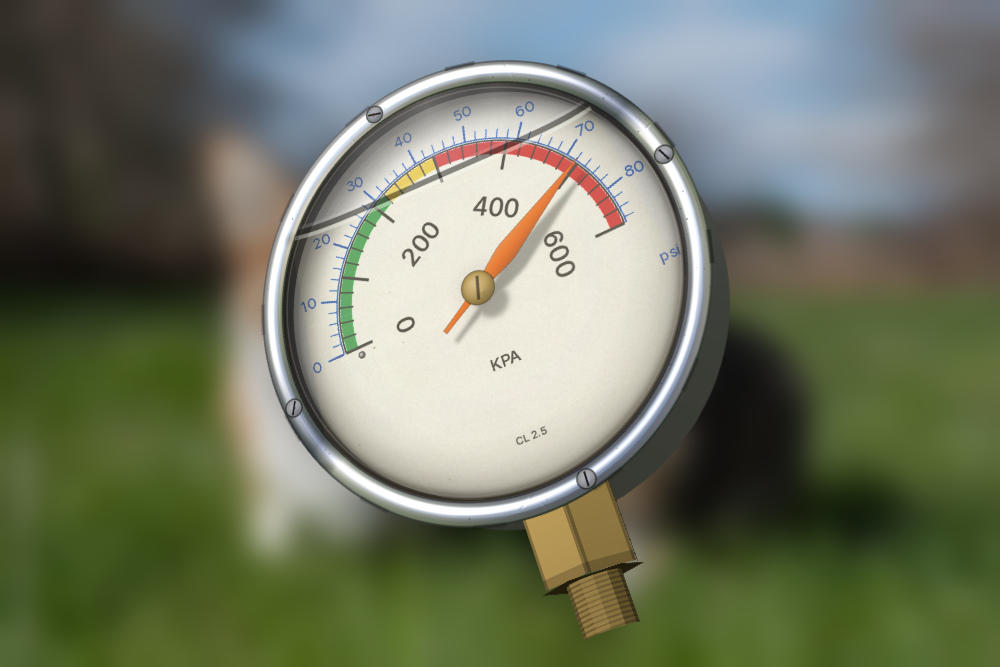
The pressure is 500kPa
